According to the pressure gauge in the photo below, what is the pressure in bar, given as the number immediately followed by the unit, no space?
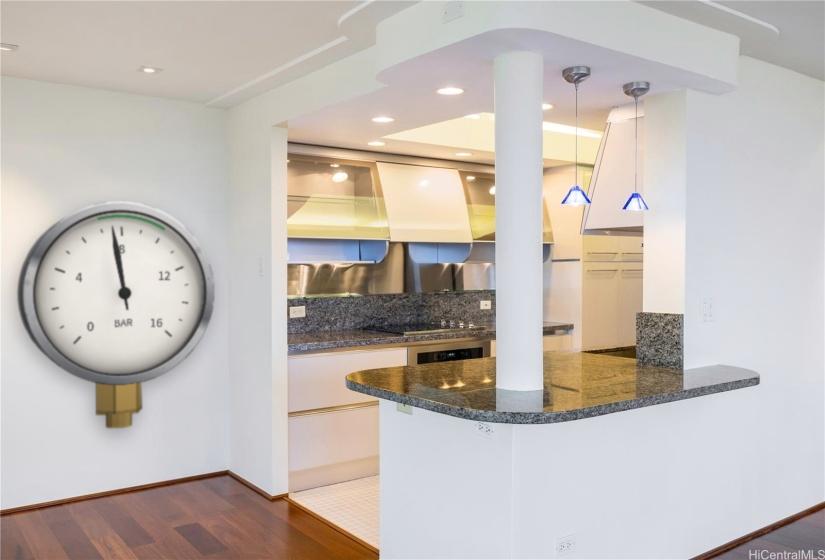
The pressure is 7.5bar
